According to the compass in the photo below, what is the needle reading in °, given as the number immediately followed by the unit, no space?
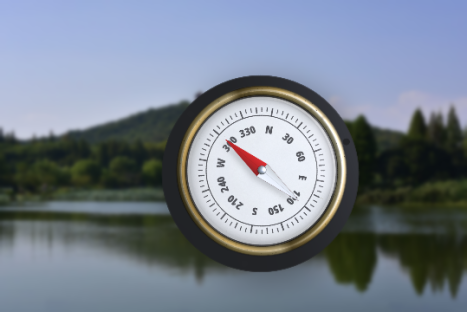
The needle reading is 300°
